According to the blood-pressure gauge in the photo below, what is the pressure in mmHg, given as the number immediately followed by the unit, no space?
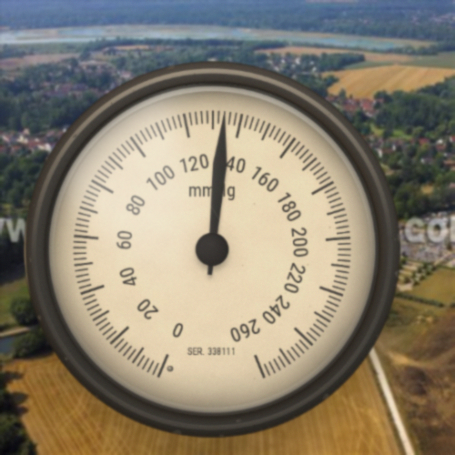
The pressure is 134mmHg
